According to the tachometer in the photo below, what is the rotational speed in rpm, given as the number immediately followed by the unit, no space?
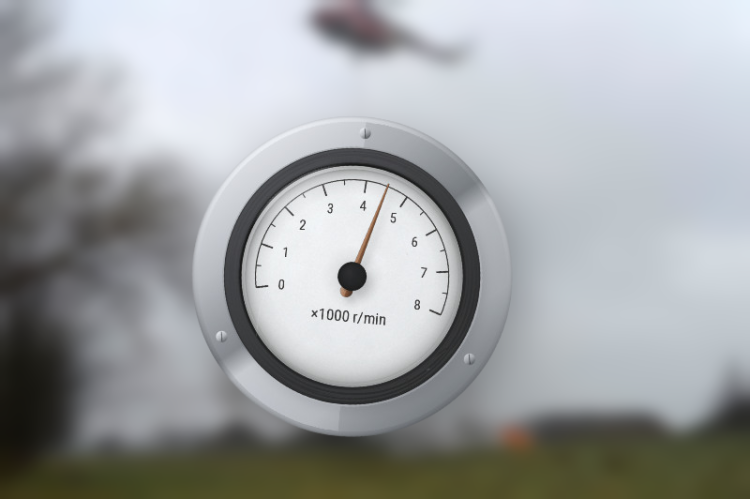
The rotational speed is 4500rpm
